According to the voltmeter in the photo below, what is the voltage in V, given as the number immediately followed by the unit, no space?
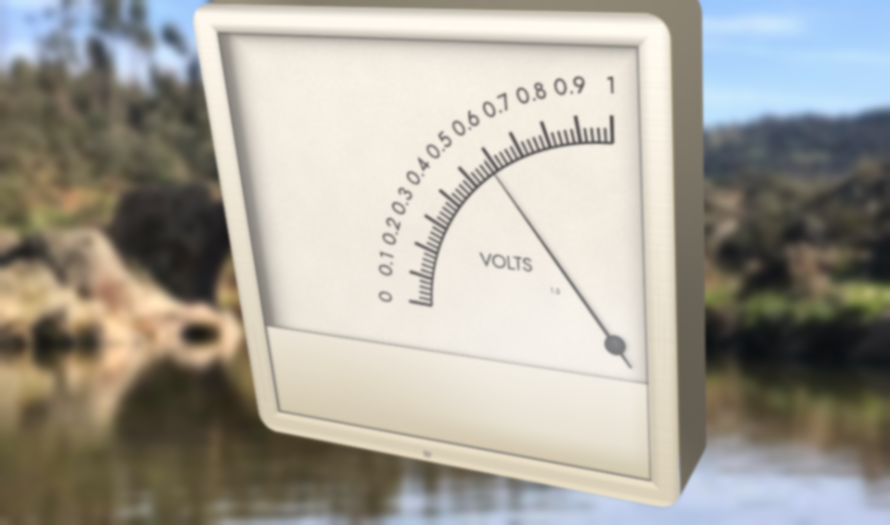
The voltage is 0.6V
